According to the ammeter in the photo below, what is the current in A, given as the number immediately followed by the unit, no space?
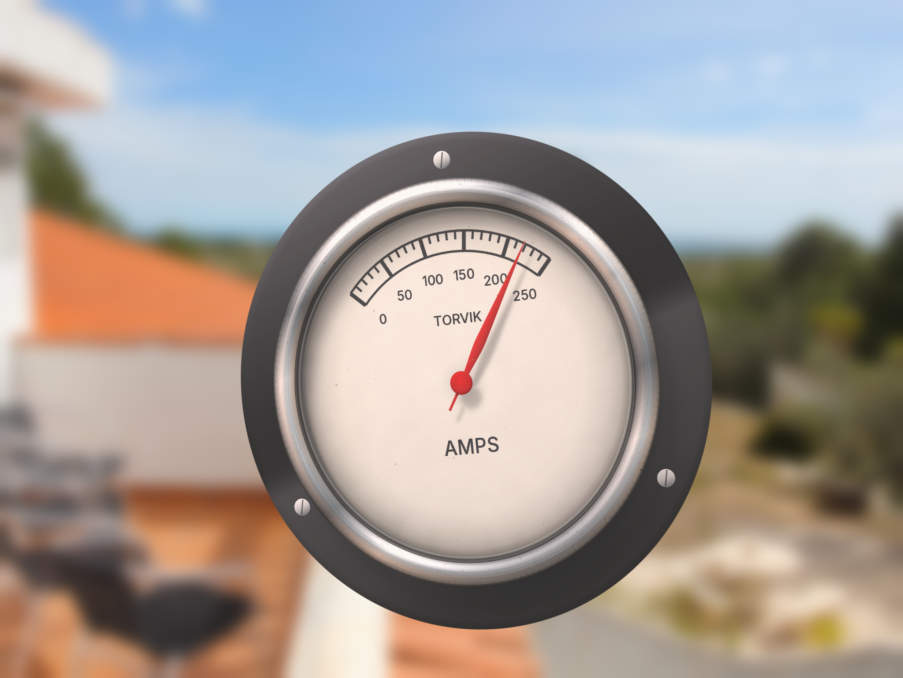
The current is 220A
